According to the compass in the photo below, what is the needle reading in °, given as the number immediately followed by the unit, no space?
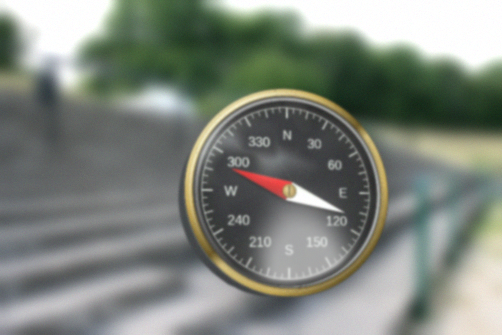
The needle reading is 290°
